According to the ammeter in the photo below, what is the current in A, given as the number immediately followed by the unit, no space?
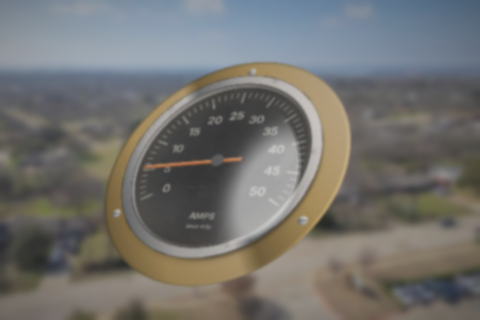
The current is 5A
